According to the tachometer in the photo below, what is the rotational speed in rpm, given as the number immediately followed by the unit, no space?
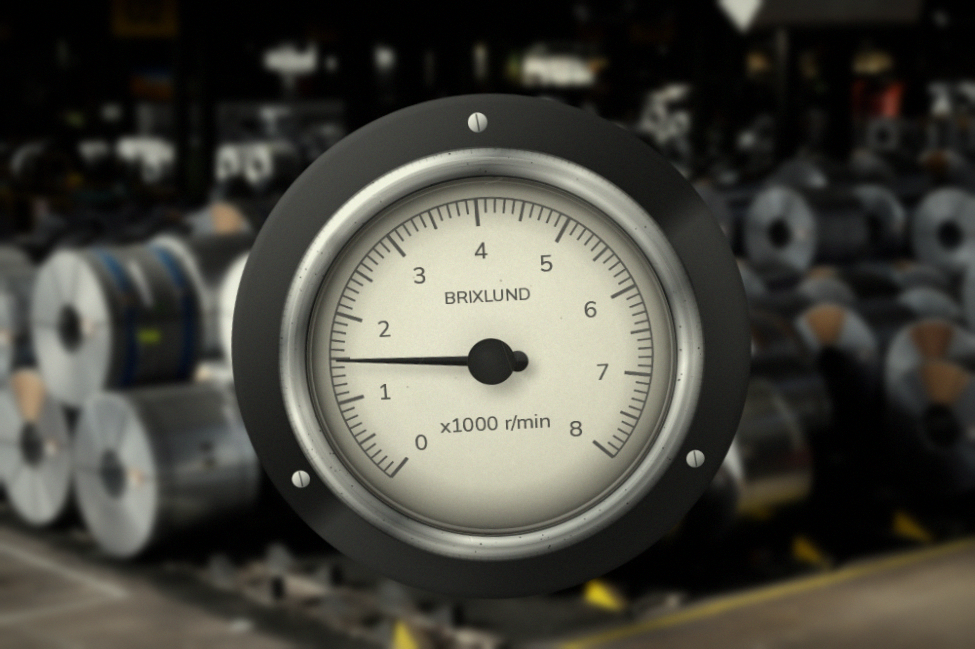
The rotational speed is 1500rpm
